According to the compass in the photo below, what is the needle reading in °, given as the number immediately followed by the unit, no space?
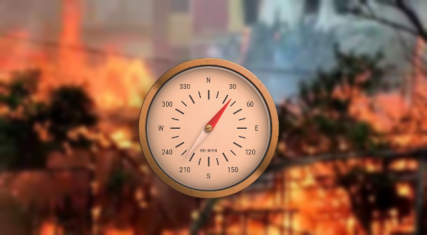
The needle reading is 37.5°
